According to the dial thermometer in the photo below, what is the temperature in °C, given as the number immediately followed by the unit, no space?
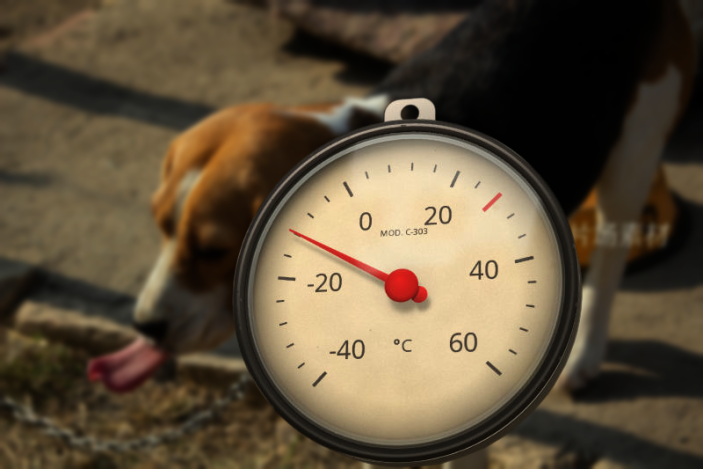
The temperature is -12°C
